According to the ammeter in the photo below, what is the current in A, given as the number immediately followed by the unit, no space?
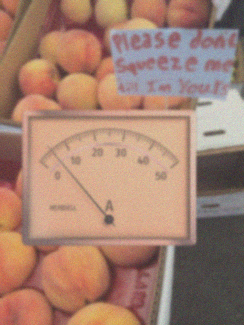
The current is 5A
